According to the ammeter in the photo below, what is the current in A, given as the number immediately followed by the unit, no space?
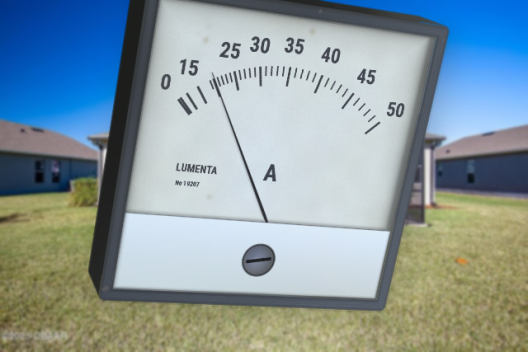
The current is 20A
